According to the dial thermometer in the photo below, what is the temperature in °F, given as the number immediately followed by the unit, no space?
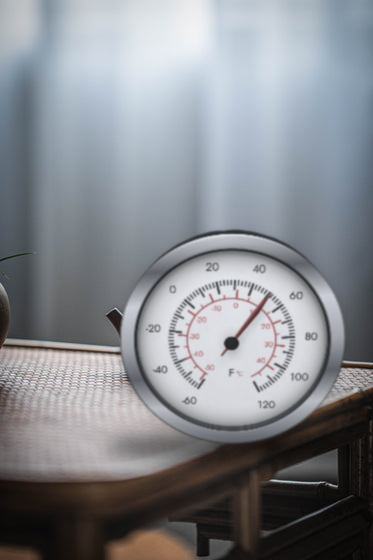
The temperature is 50°F
